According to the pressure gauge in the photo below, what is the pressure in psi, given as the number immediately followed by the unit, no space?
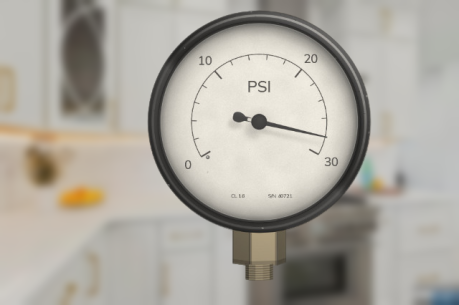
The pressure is 28psi
